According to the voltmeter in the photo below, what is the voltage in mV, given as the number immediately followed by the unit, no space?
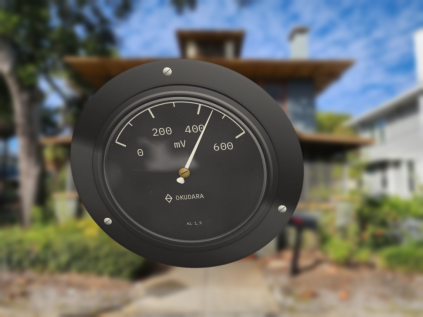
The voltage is 450mV
